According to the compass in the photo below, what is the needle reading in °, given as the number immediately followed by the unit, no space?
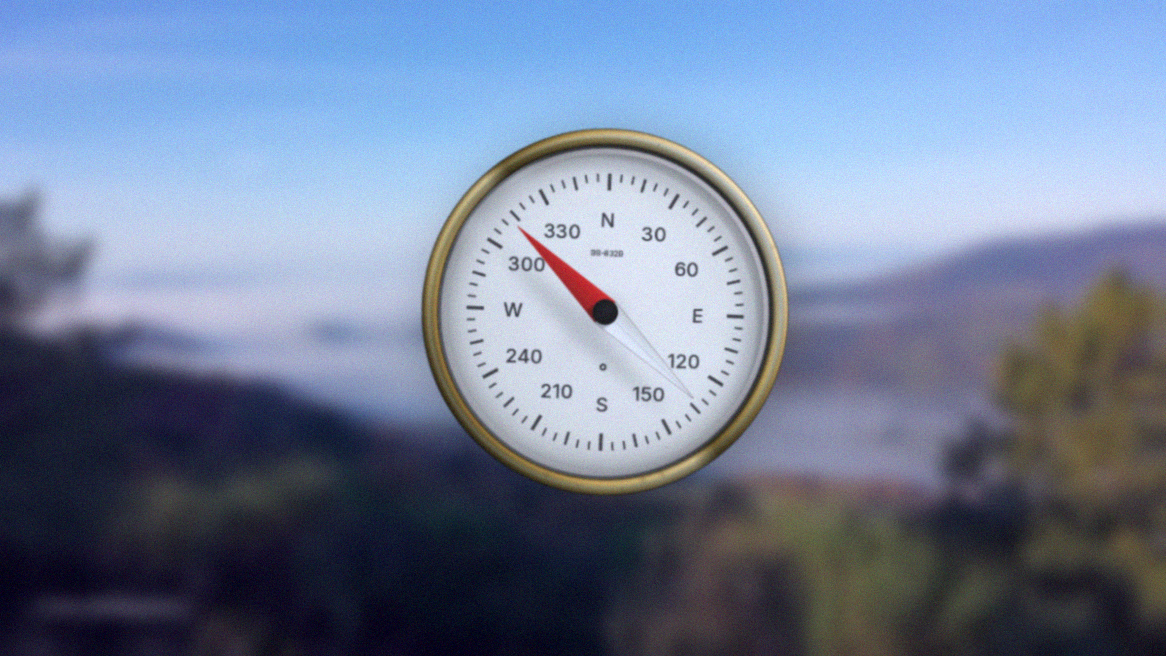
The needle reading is 312.5°
